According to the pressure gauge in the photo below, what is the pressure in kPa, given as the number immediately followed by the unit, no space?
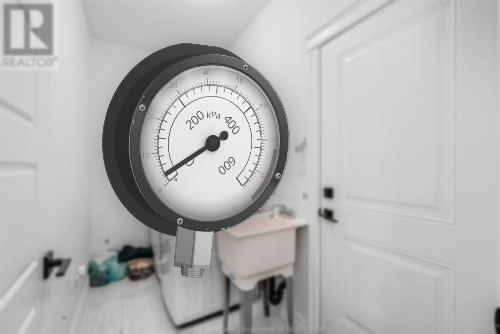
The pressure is 20kPa
